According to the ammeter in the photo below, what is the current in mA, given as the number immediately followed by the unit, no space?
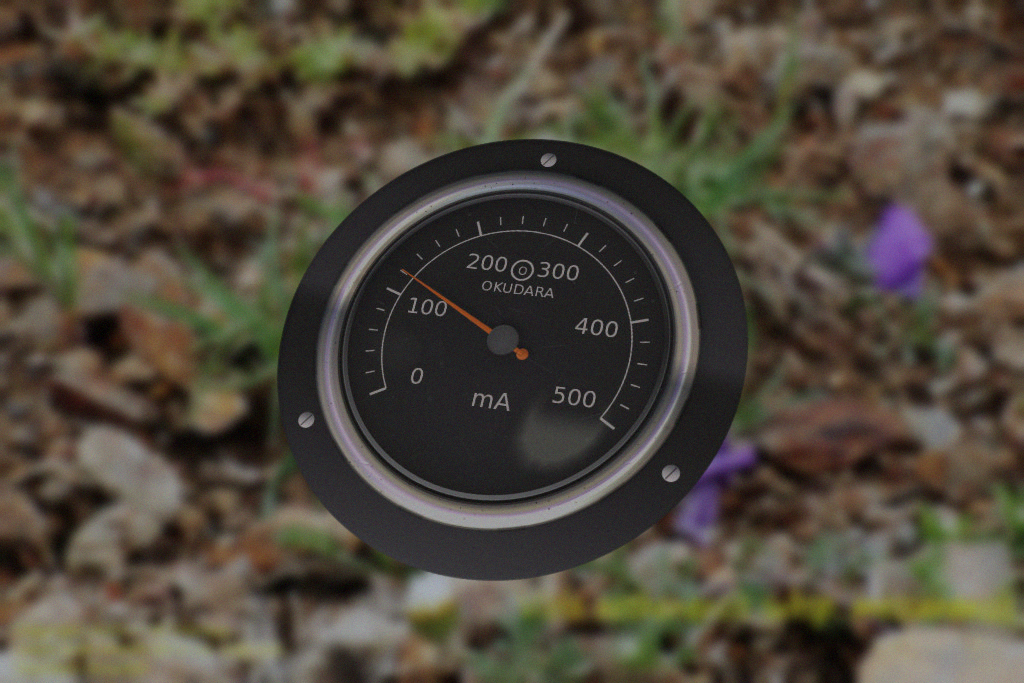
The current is 120mA
